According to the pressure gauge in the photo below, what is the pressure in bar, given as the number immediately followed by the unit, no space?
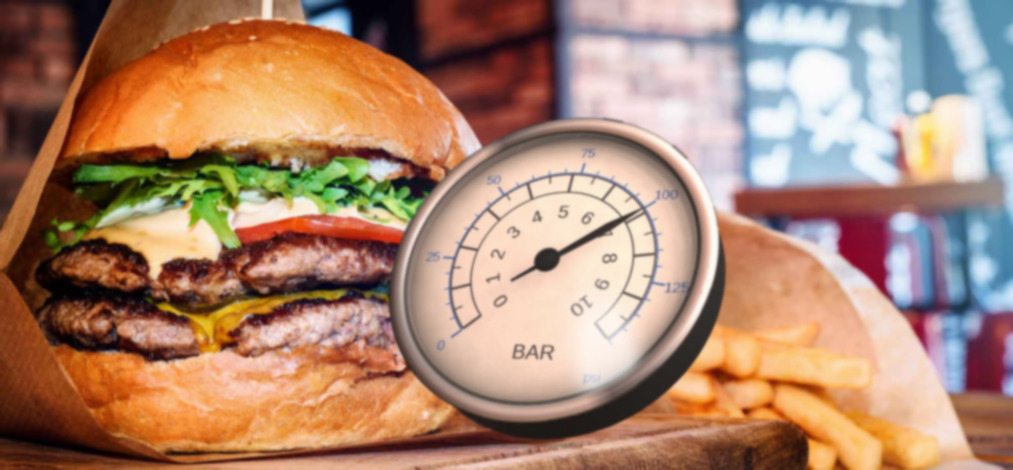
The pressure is 7bar
